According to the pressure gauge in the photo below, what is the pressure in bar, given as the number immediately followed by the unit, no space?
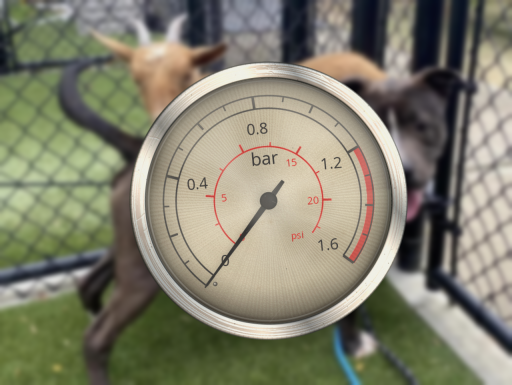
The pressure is 0bar
